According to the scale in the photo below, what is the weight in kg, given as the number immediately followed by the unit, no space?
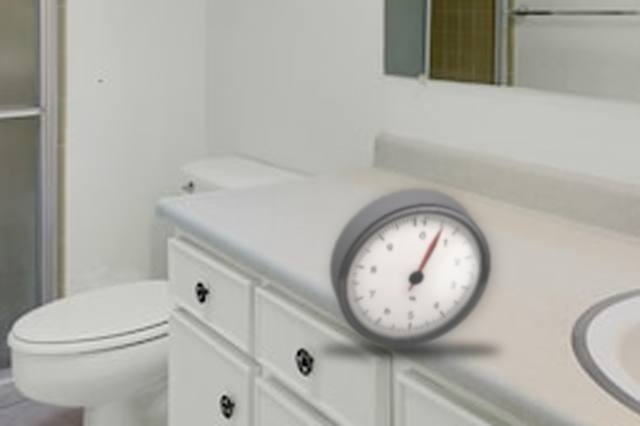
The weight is 0.5kg
